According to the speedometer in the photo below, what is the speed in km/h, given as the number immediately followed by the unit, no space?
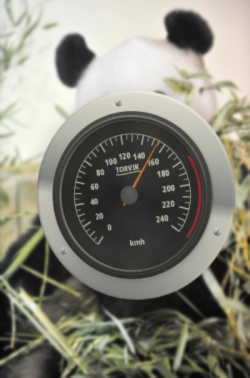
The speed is 155km/h
